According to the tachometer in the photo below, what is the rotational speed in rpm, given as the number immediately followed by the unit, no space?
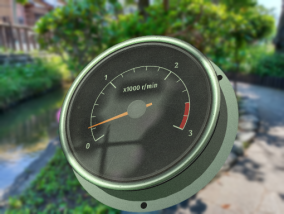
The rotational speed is 200rpm
